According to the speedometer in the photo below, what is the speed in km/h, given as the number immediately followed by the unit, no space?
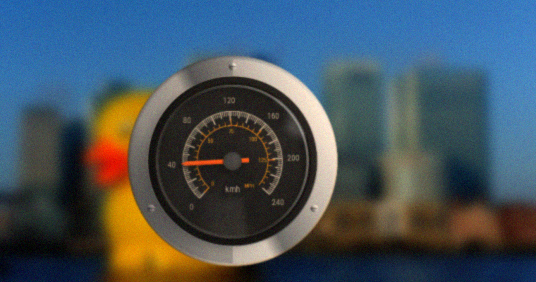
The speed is 40km/h
